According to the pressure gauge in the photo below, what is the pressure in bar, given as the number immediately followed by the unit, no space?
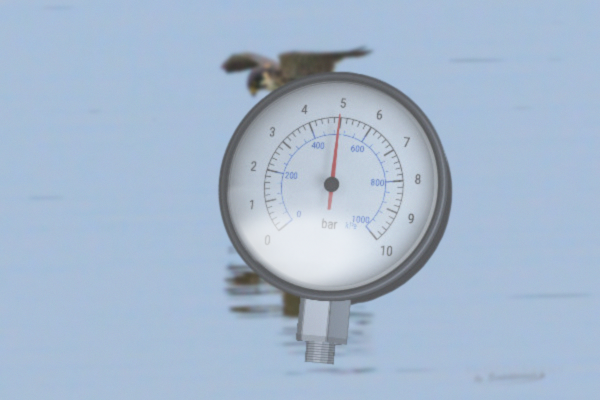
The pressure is 5bar
